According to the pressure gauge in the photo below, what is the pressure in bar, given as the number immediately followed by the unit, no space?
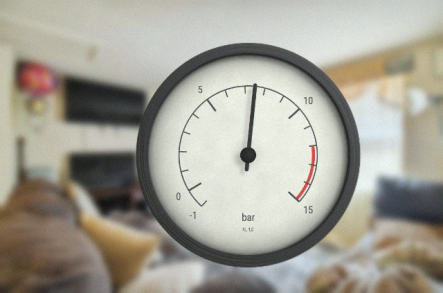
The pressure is 7.5bar
